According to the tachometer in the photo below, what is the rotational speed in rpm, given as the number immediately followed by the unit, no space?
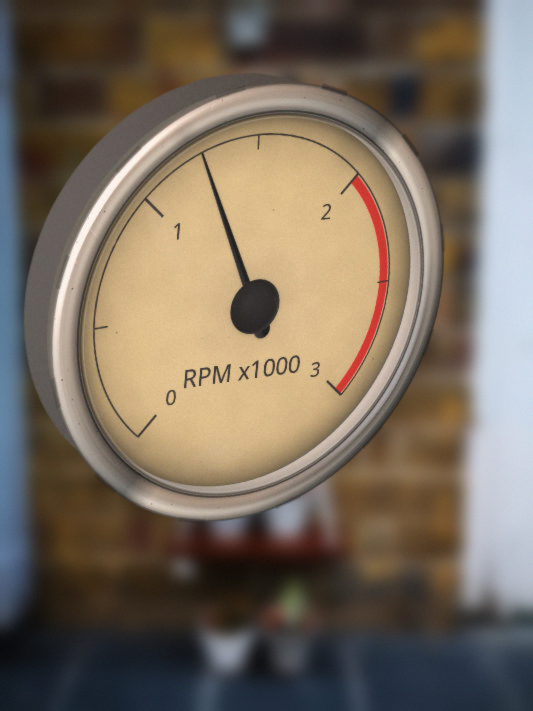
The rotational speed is 1250rpm
